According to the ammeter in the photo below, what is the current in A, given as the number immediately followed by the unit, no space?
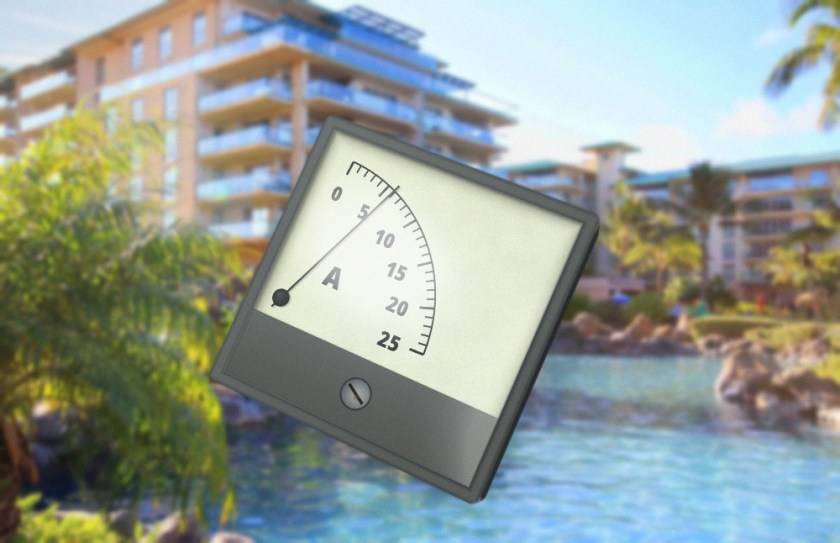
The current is 6A
